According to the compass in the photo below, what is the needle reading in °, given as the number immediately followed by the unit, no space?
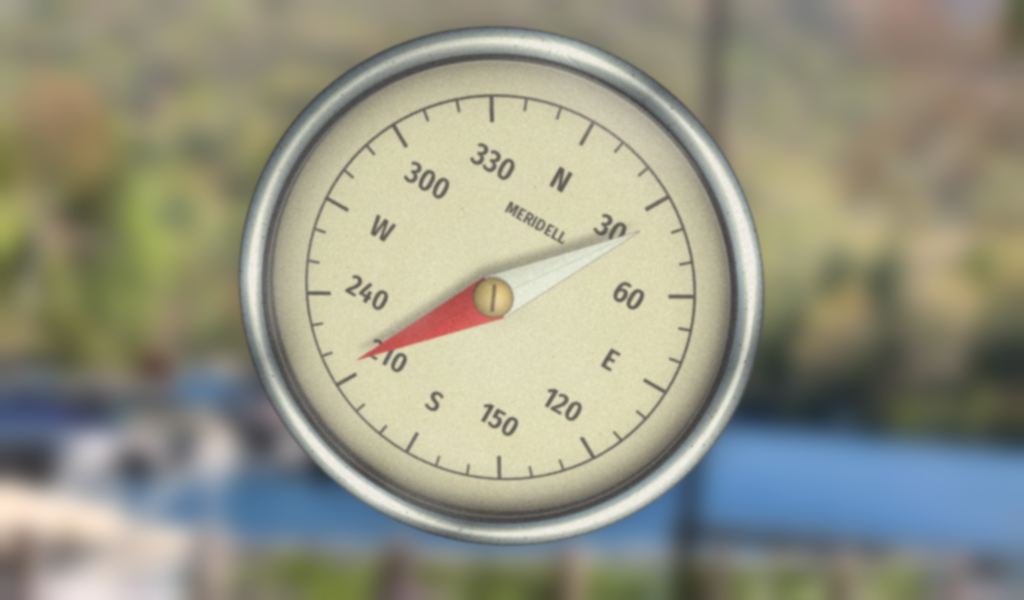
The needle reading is 215°
